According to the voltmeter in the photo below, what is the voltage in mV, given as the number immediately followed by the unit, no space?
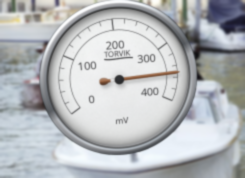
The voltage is 350mV
